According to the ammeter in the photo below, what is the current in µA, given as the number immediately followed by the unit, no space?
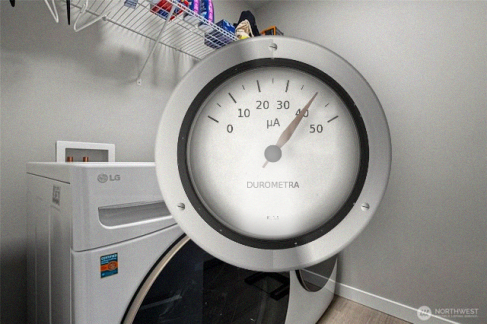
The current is 40µA
